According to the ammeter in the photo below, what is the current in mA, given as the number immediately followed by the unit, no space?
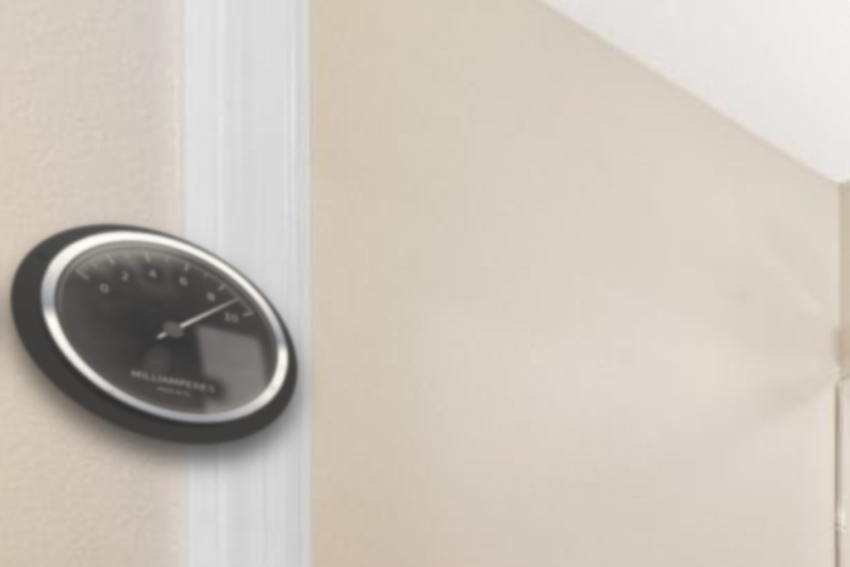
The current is 9mA
